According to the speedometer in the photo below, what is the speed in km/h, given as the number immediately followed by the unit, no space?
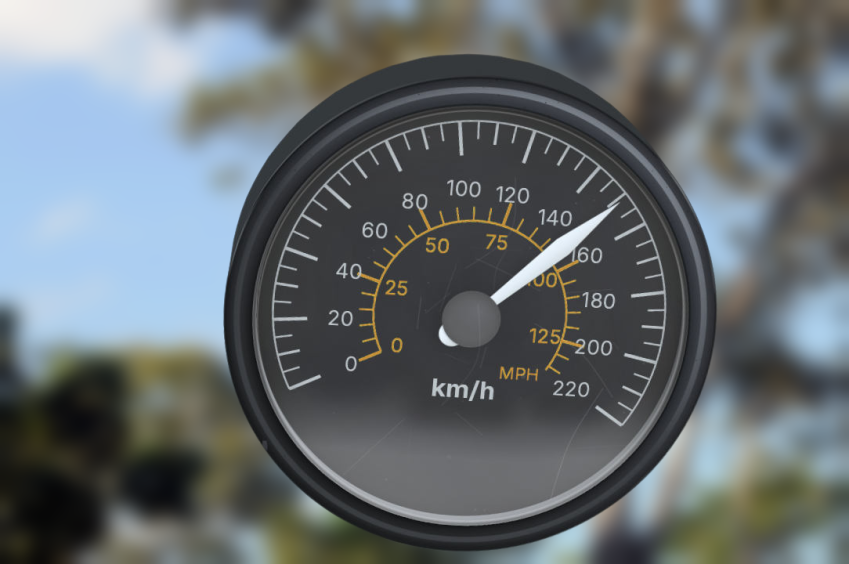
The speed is 150km/h
